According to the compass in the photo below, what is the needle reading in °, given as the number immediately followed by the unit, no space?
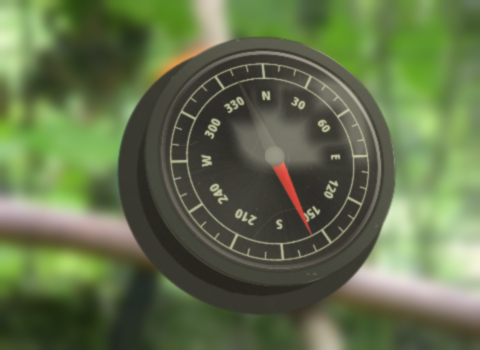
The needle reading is 160°
